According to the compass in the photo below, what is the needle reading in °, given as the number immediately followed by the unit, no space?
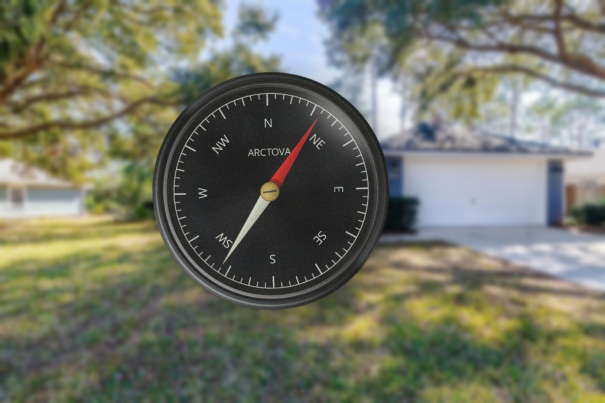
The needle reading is 35°
